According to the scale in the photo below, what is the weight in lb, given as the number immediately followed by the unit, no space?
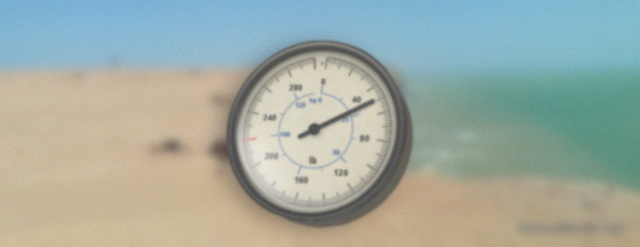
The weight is 50lb
